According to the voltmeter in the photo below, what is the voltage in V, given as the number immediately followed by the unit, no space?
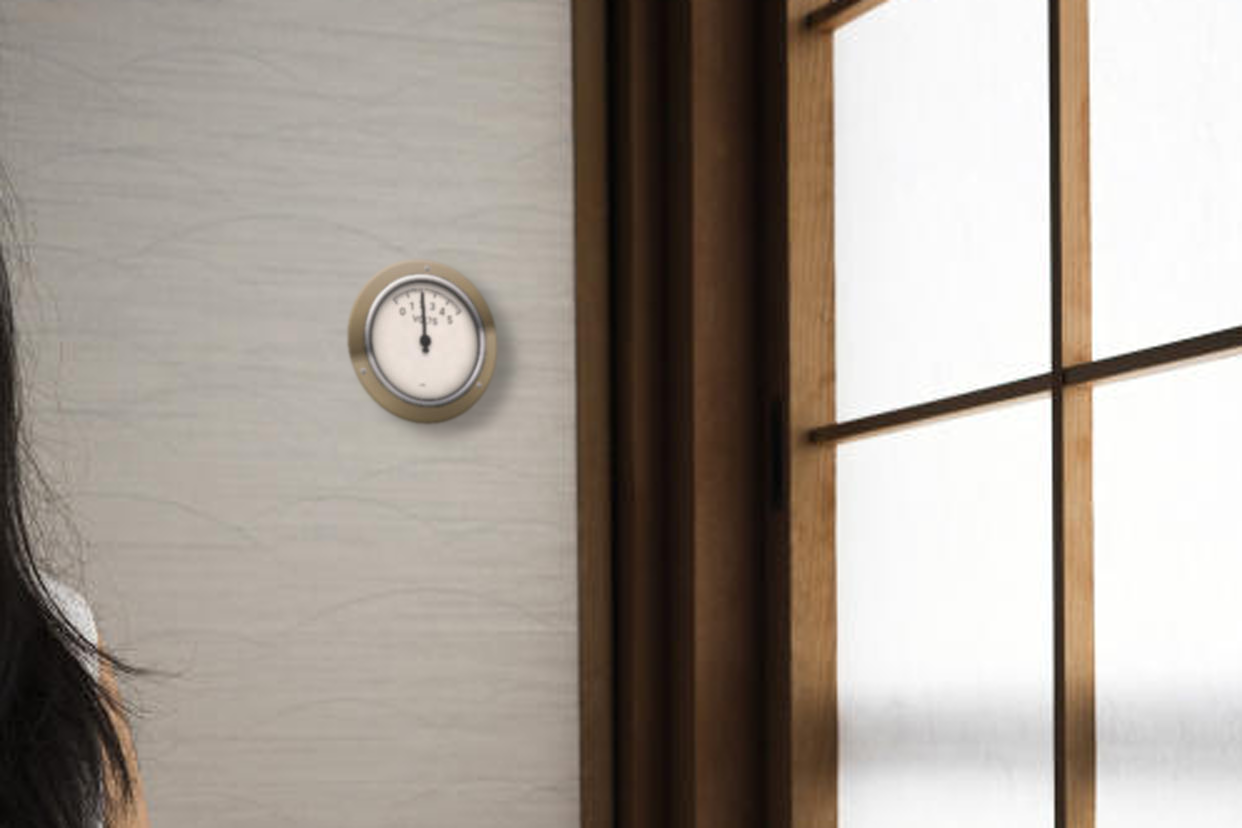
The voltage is 2V
